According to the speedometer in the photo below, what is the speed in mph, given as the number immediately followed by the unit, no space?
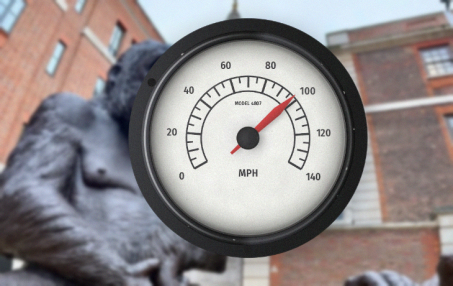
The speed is 97.5mph
